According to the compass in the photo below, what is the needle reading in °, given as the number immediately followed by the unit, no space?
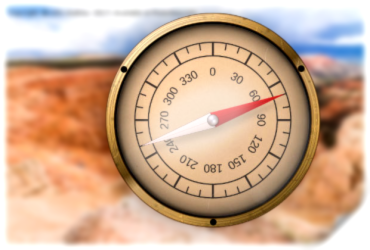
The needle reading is 70°
